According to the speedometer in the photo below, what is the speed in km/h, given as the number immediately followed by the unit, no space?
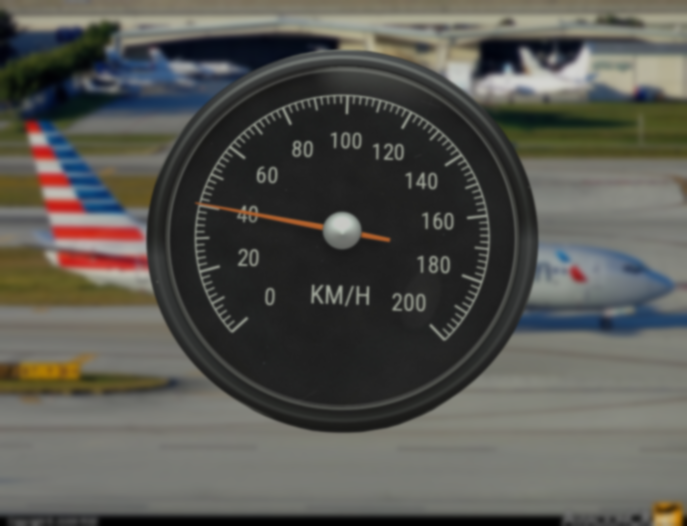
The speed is 40km/h
